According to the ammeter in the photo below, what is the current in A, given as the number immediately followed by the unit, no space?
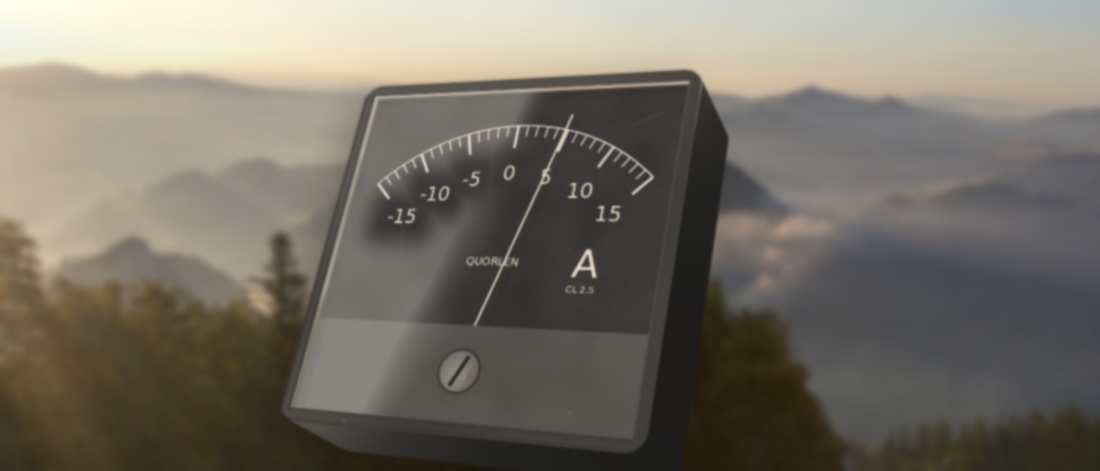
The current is 5A
